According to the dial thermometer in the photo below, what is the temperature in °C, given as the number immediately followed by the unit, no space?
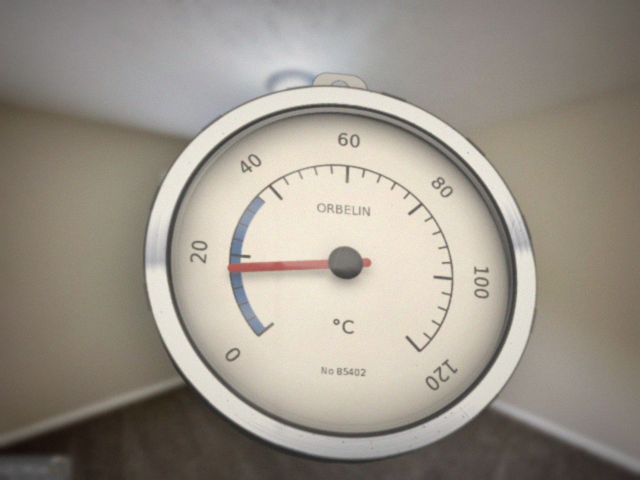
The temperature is 16°C
